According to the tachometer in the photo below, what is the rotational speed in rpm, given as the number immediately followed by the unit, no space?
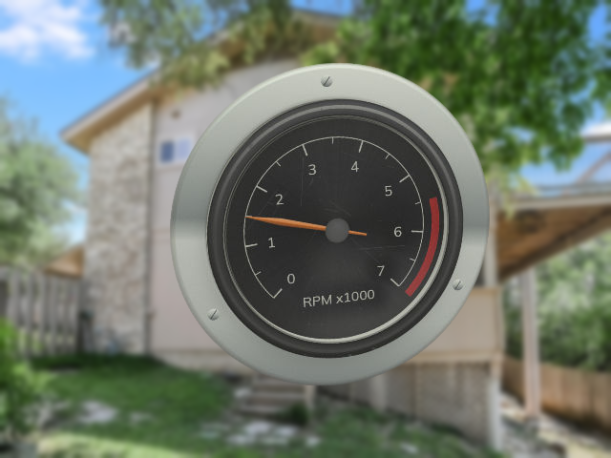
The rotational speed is 1500rpm
